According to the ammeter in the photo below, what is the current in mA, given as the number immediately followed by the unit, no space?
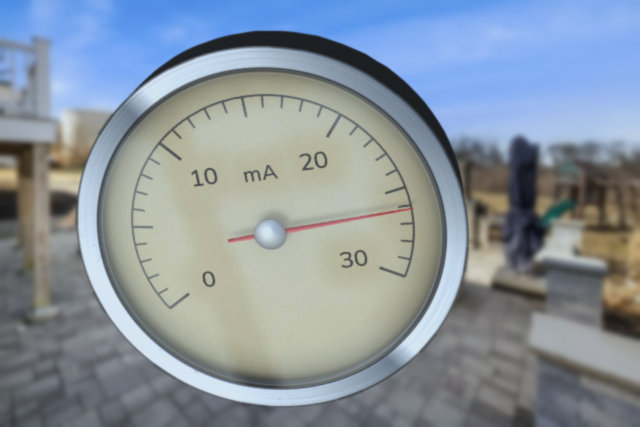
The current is 26mA
